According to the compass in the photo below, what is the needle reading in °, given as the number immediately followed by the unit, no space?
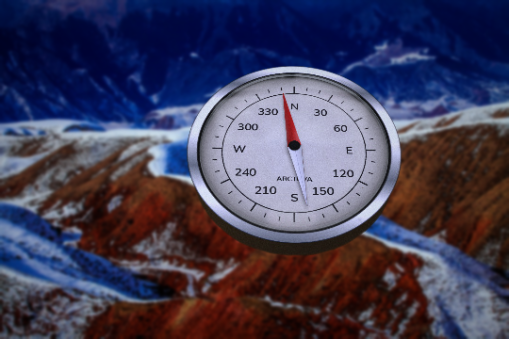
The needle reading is 350°
